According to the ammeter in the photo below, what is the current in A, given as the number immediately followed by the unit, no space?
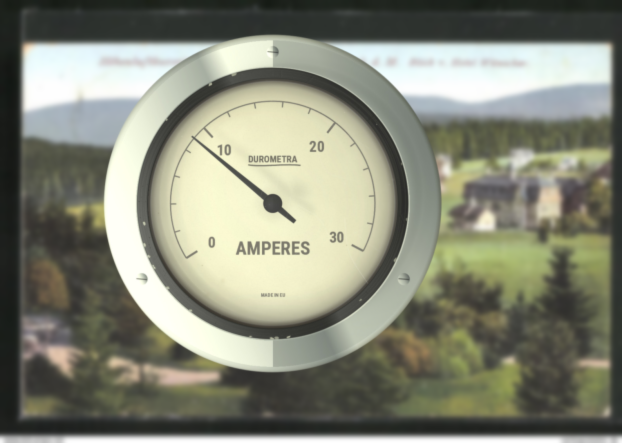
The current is 9A
